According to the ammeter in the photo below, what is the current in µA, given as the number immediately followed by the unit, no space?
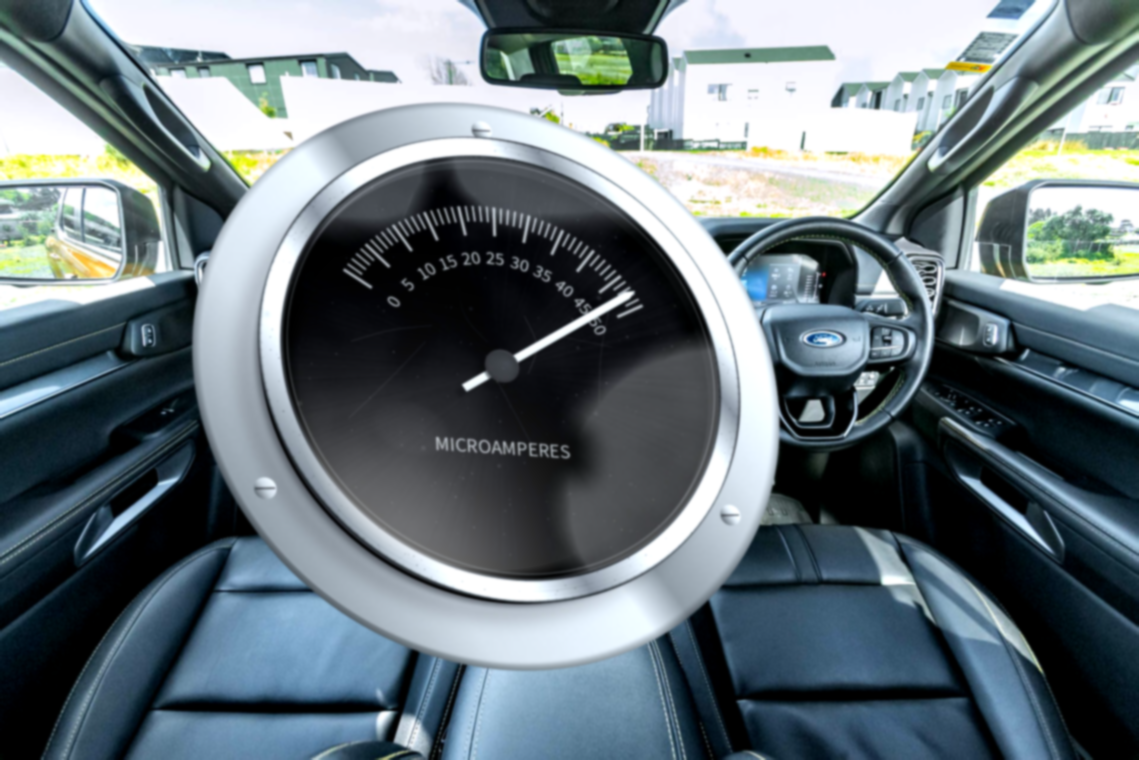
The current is 48µA
